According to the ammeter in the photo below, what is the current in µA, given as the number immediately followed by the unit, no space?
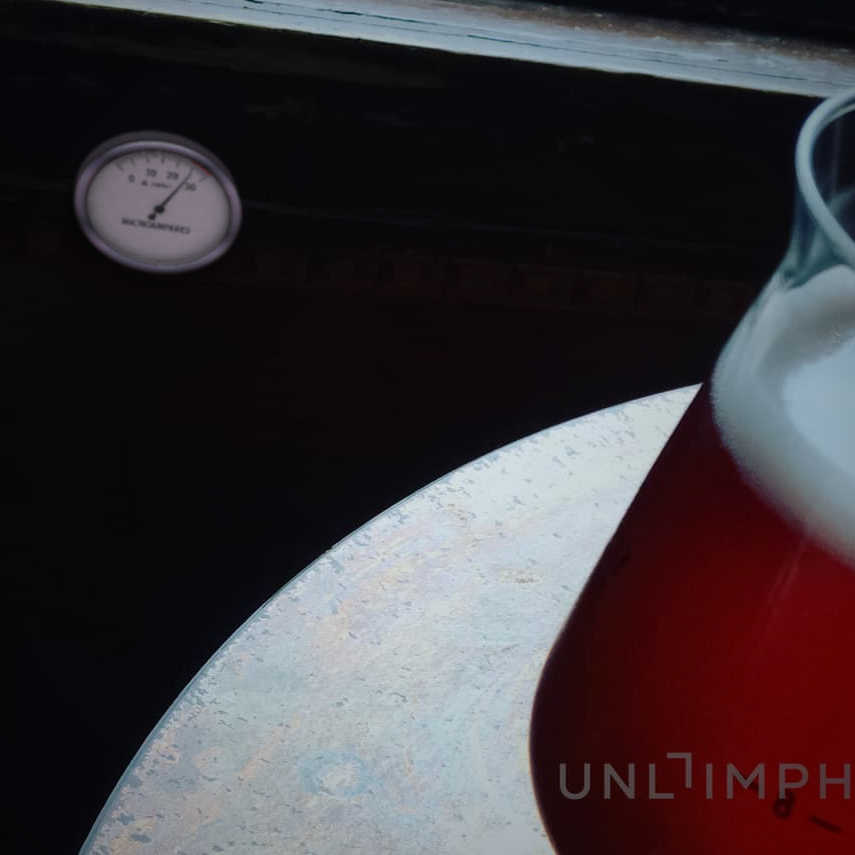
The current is 25µA
